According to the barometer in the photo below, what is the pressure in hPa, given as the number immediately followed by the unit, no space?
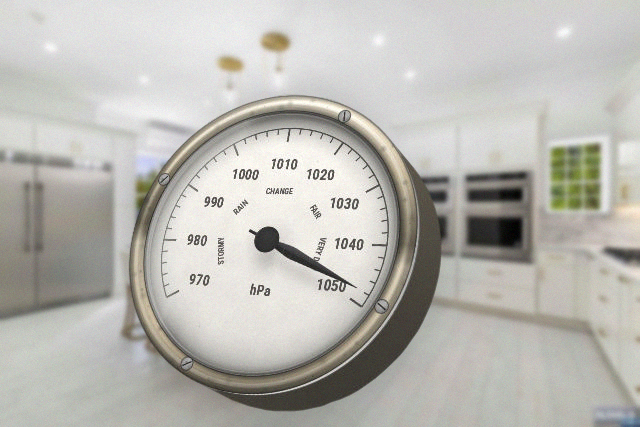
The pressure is 1048hPa
